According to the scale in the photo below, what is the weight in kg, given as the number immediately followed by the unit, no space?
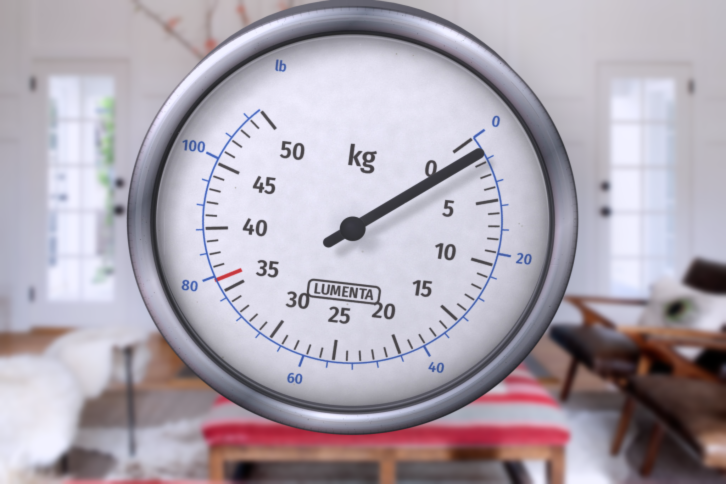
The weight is 1kg
